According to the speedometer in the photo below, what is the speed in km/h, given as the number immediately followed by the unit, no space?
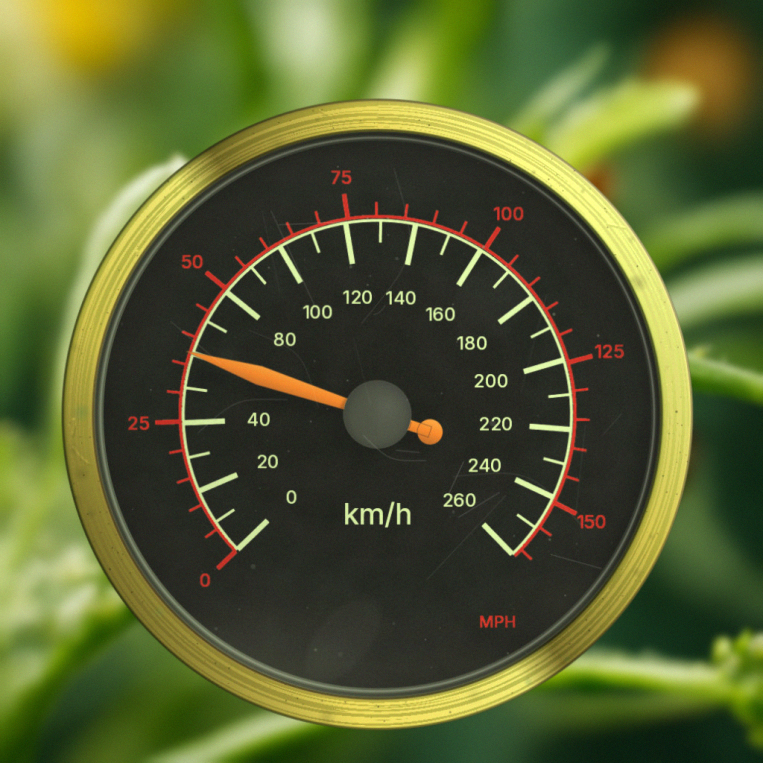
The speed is 60km/h
